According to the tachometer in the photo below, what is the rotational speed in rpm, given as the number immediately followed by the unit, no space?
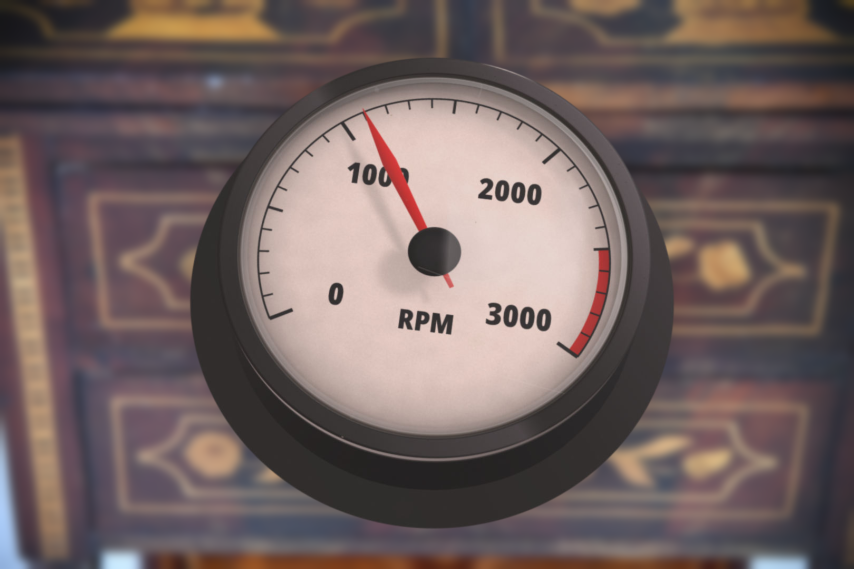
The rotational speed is 1100rpm
